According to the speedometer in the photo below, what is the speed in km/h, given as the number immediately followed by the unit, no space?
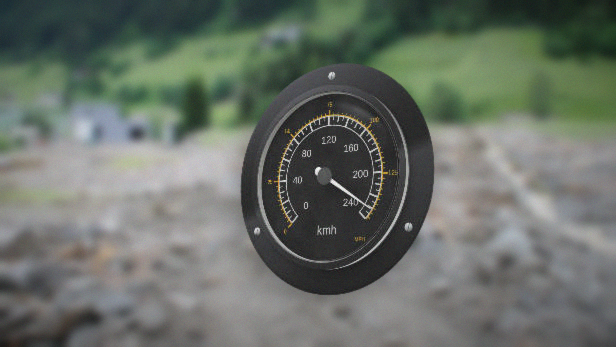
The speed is 230km/h
